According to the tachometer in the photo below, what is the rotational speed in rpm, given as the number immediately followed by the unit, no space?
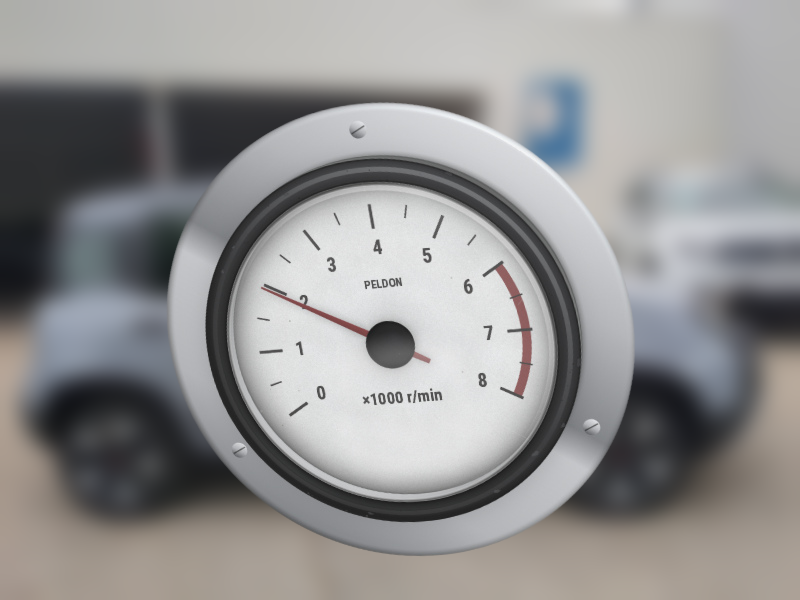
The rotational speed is 2000rpm
